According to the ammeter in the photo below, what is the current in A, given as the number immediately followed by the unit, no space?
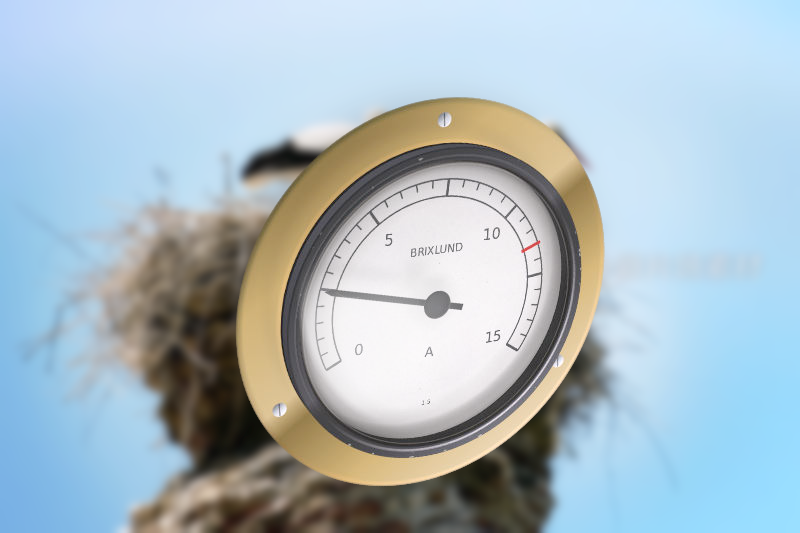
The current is 2.5A
